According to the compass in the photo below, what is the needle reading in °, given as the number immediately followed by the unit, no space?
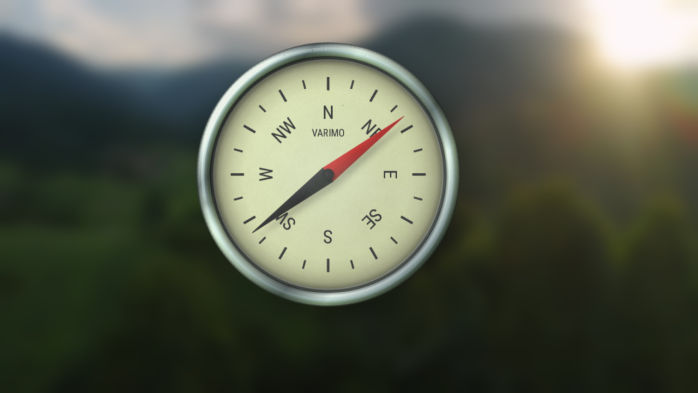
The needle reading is 52.5°
